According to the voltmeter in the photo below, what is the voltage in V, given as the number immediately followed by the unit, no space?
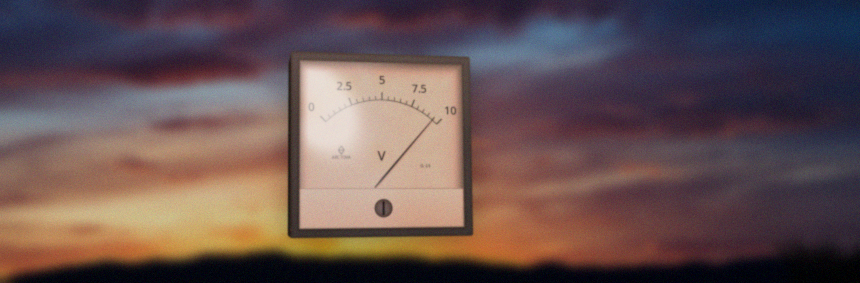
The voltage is 9.5V
